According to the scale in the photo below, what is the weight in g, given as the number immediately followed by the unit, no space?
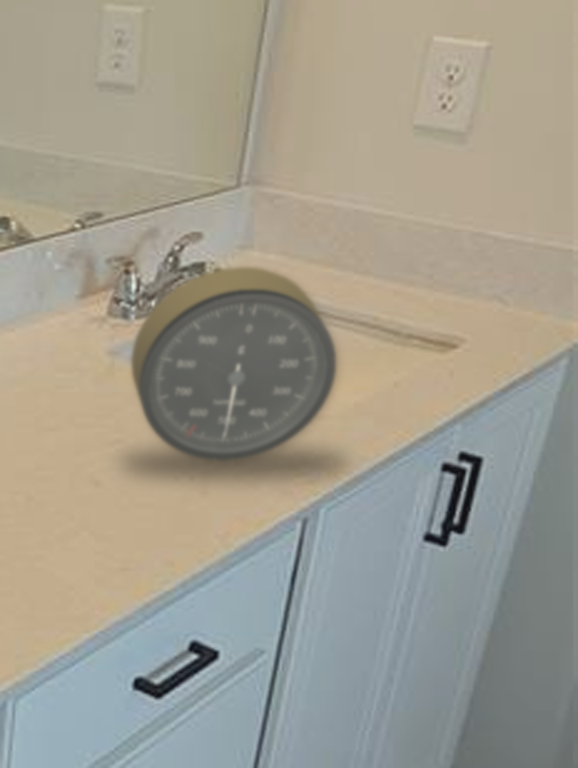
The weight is 500g
